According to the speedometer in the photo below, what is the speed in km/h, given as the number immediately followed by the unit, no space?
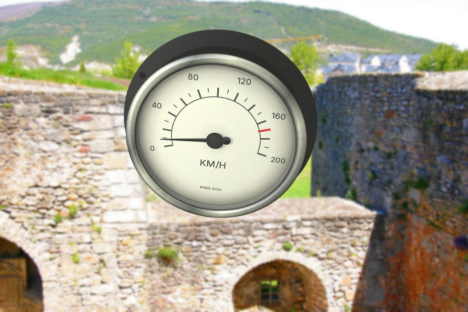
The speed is 10km/h
